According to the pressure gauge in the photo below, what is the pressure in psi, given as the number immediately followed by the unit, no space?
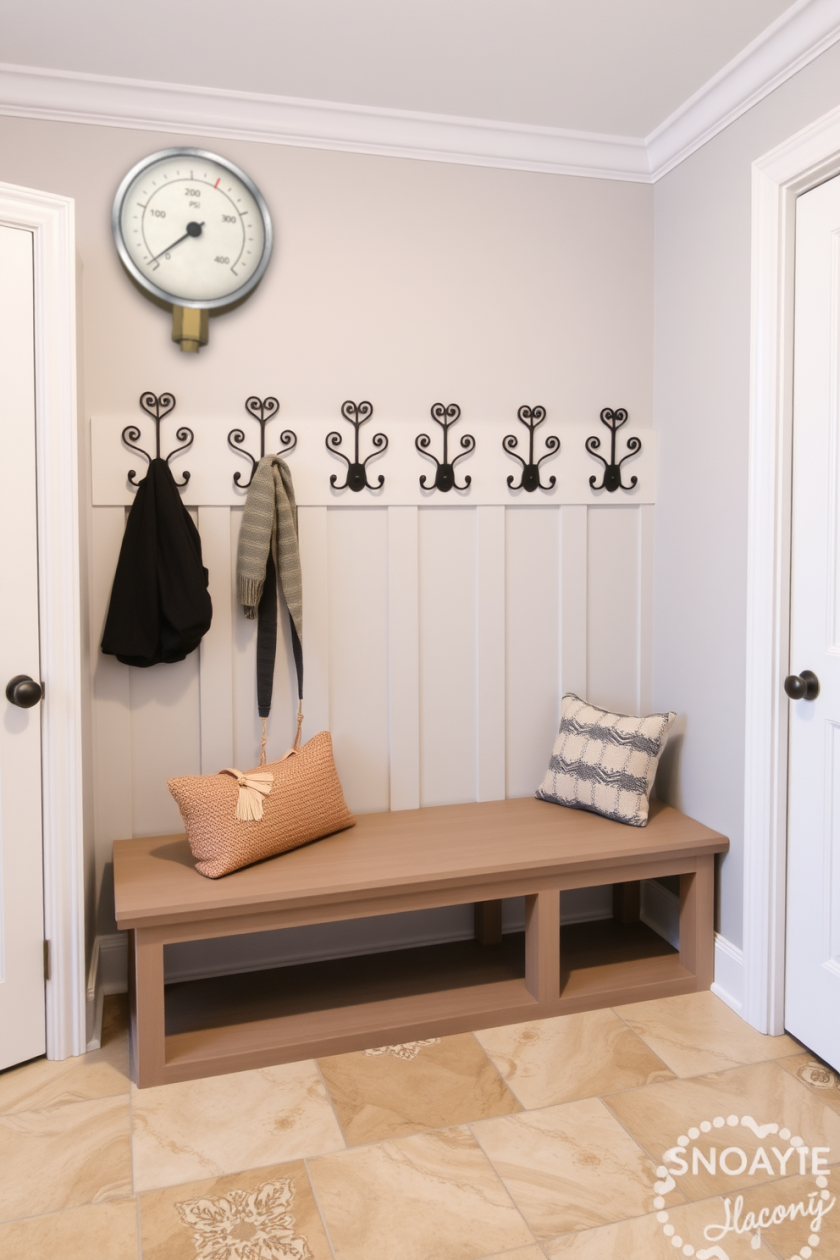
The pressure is 10psi
